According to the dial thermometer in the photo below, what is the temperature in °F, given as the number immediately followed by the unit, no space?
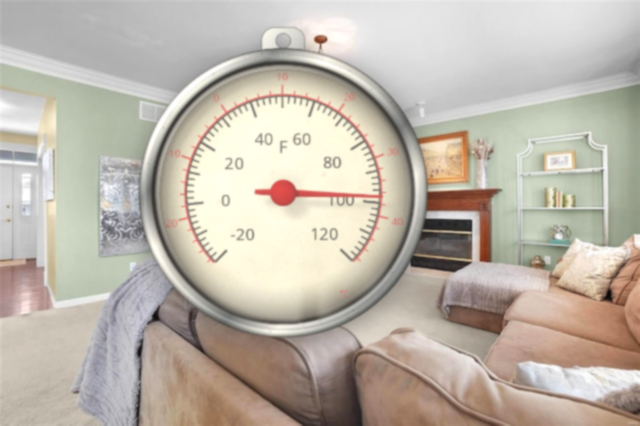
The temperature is 98°F
